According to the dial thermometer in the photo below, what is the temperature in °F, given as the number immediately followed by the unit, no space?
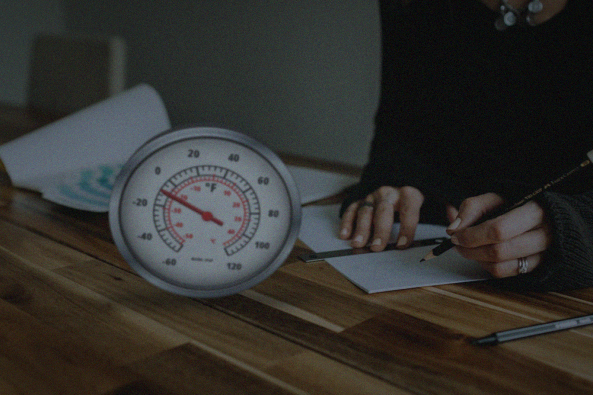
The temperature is -8°F
